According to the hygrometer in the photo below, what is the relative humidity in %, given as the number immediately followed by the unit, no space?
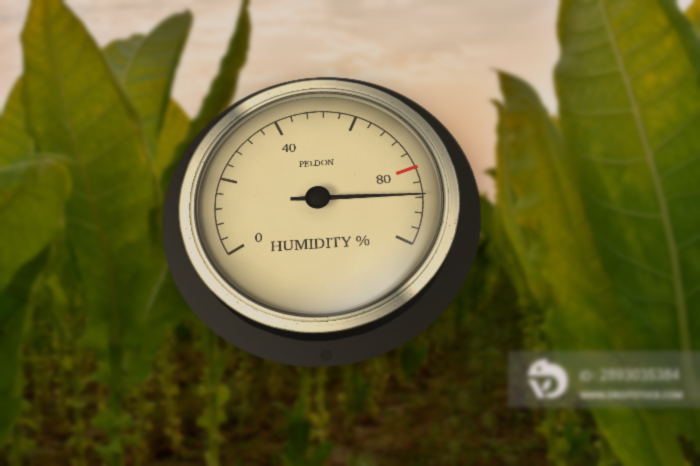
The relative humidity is 88%
